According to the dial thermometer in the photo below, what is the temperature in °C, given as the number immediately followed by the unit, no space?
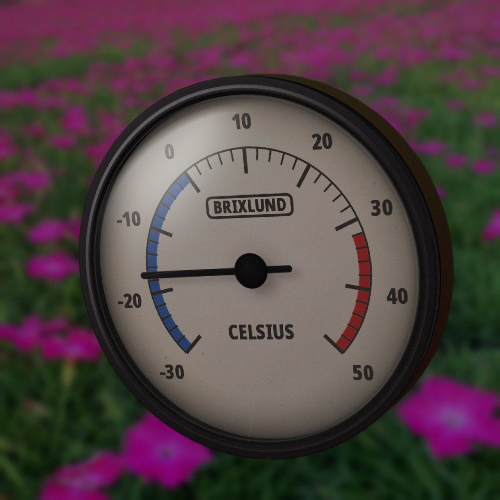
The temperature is -17°C
